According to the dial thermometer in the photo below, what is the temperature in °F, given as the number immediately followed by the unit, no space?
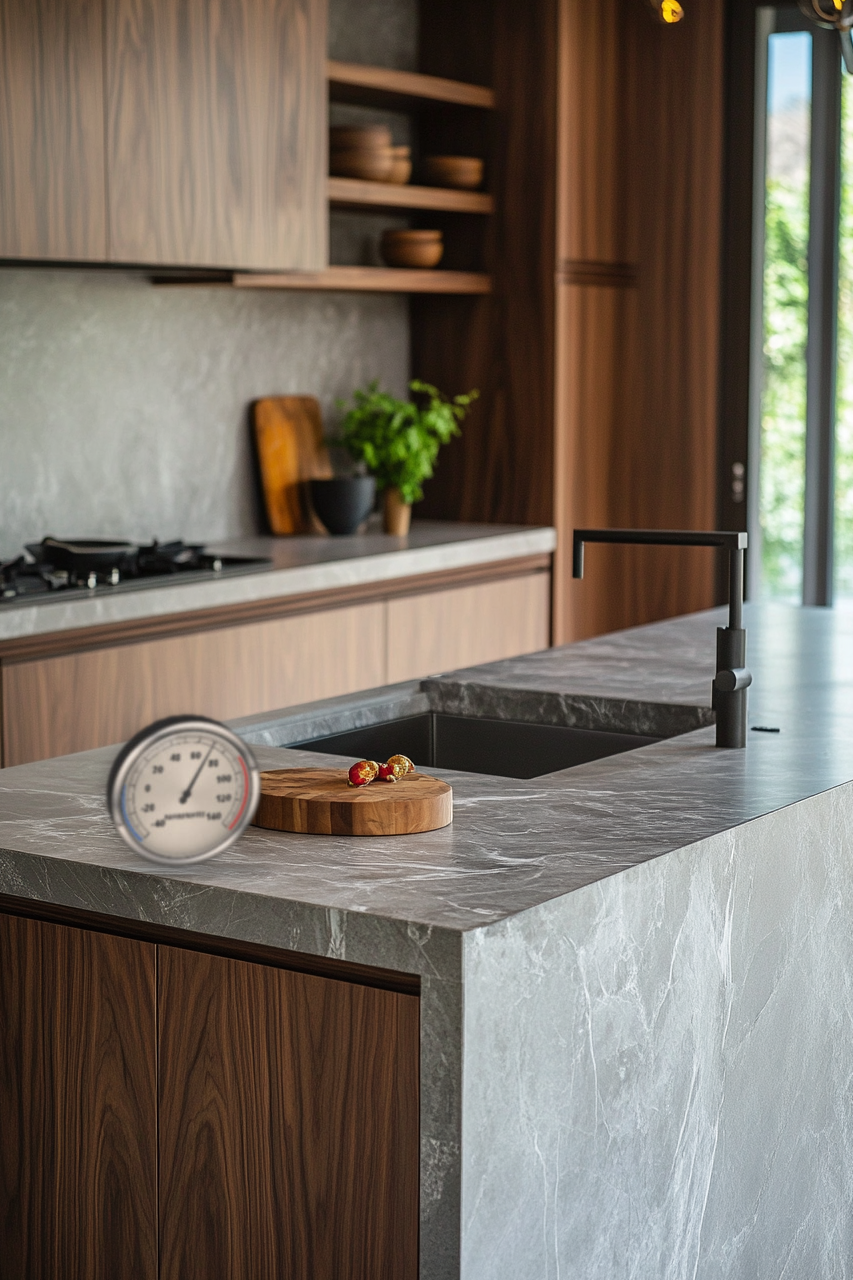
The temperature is 70°F
